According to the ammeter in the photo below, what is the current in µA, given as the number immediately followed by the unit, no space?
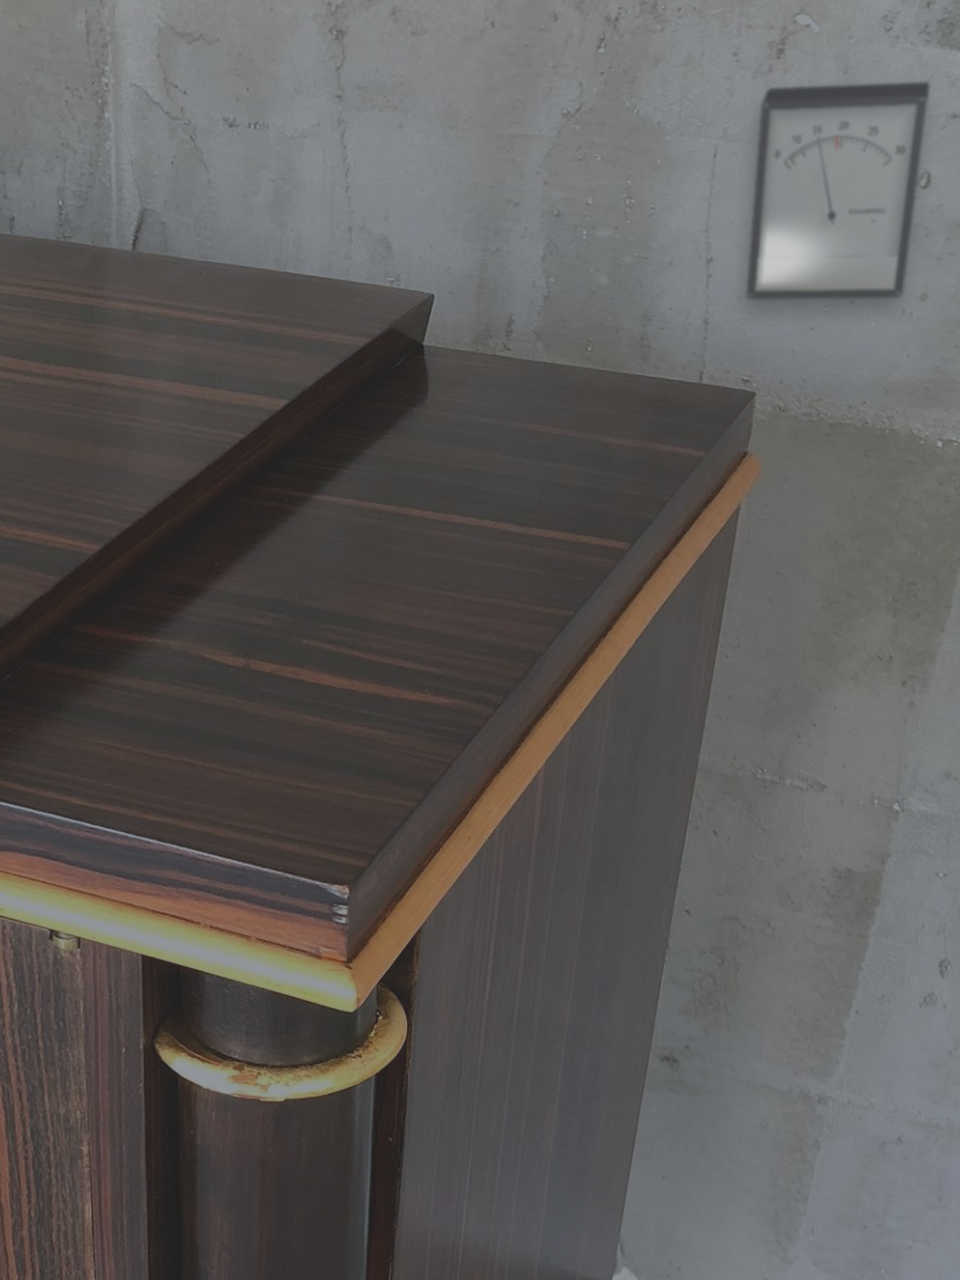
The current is 15µA
